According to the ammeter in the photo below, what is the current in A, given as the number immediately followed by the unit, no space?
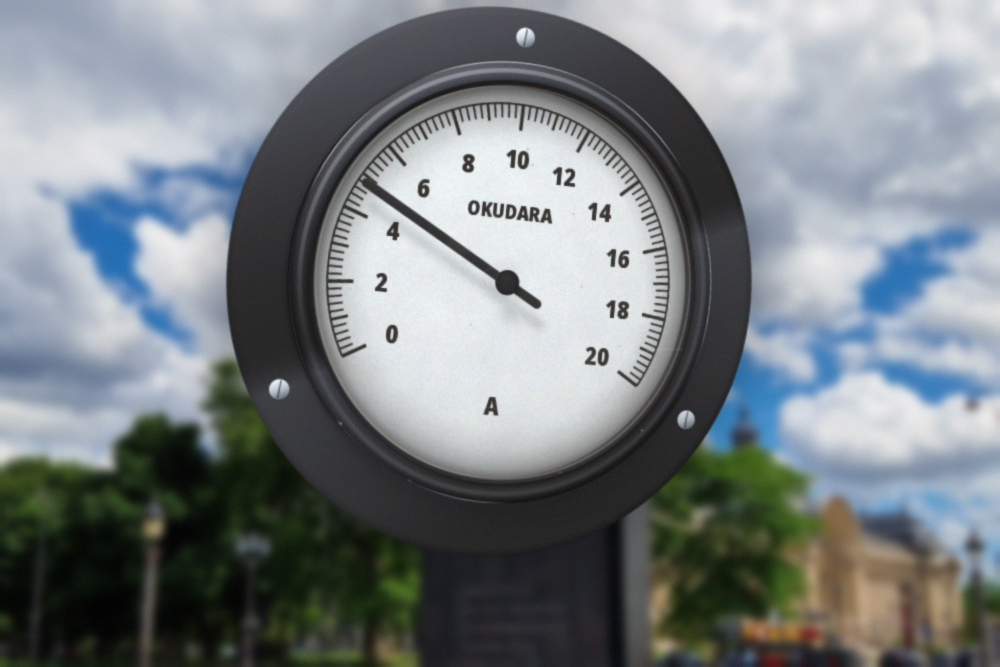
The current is 4.8A
